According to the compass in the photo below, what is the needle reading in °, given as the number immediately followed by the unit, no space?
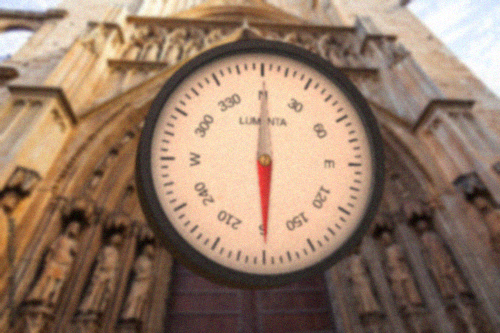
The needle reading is 180°
